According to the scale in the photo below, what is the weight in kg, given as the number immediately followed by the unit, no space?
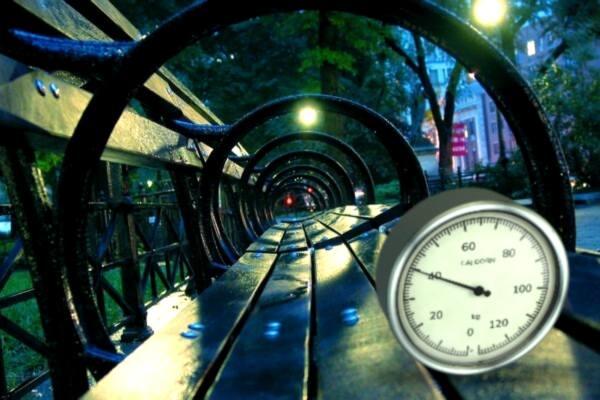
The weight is 40kg
